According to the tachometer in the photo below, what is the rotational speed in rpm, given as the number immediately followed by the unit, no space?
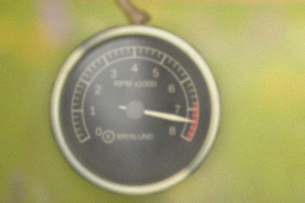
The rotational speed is 7400rpm
